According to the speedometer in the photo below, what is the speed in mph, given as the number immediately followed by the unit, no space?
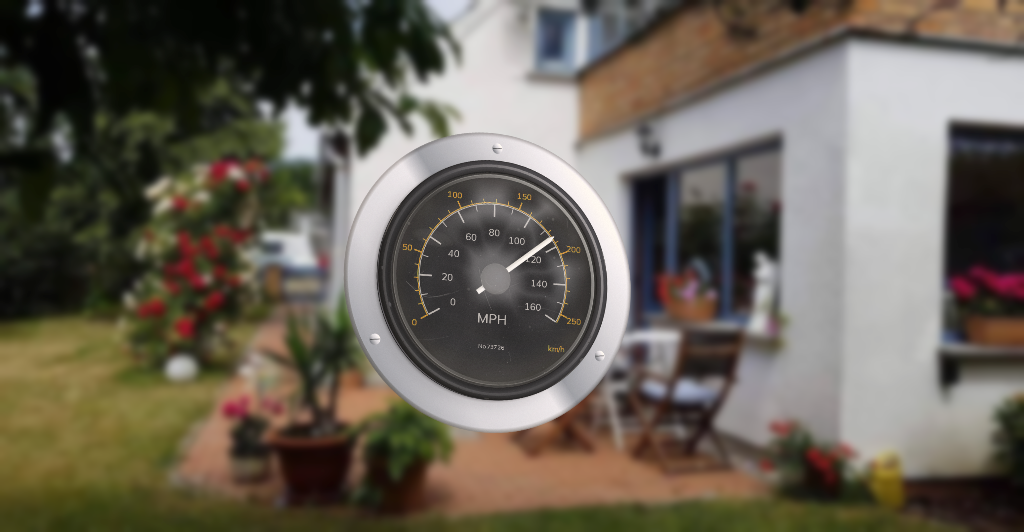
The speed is 115mph
